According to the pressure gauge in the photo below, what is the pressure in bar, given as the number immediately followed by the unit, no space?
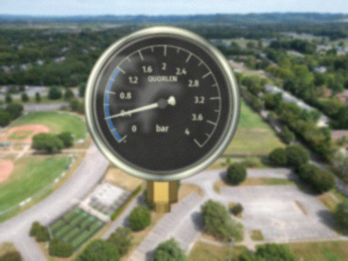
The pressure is 0.4bar
